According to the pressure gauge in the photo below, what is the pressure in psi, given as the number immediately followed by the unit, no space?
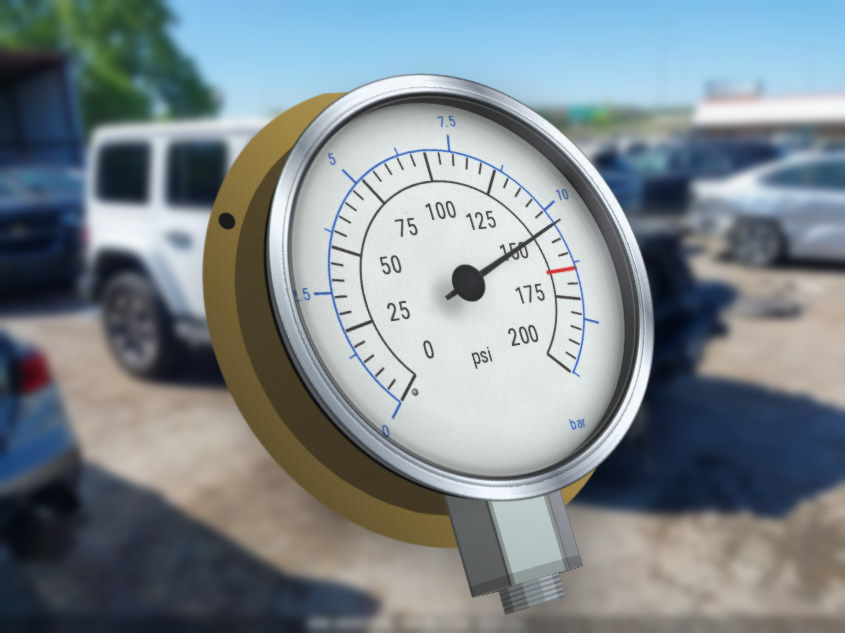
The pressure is 150psi
